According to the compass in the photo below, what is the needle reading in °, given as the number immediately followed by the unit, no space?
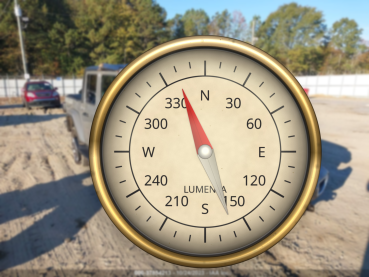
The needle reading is 340°
